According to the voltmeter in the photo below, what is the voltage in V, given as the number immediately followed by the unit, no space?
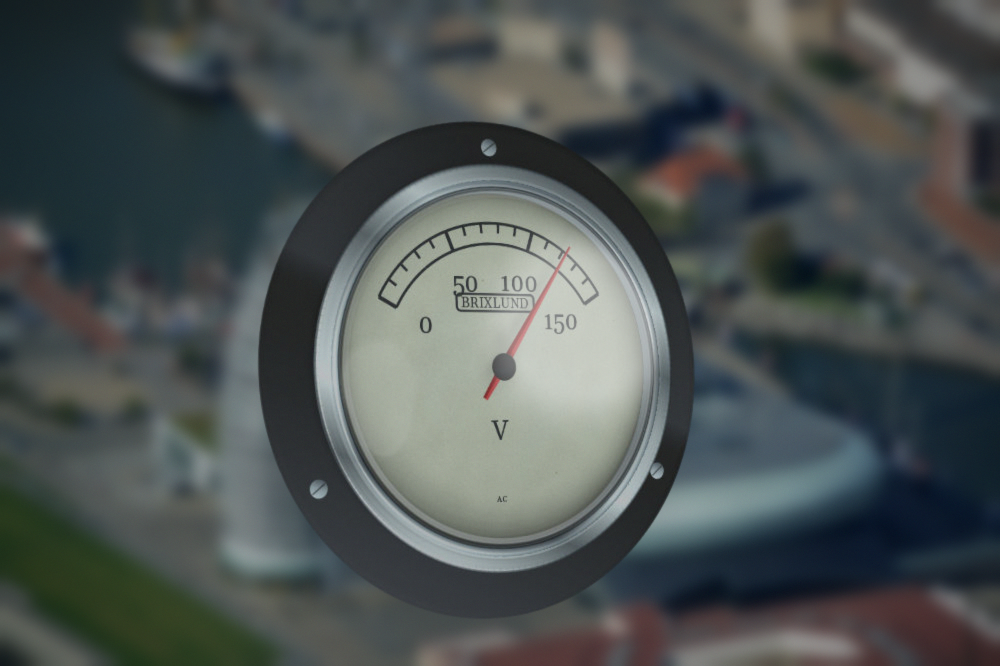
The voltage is 120V
